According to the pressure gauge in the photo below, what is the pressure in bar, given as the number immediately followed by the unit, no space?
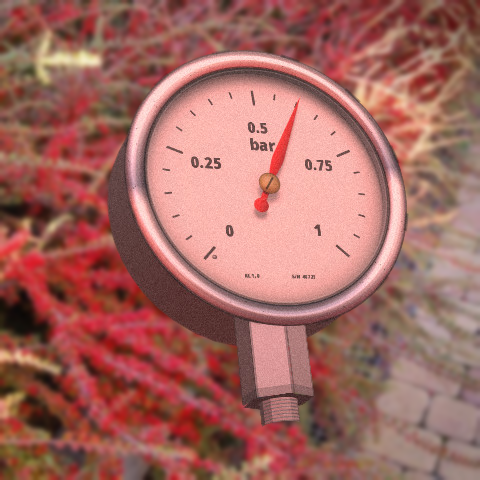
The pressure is 0.6bar
